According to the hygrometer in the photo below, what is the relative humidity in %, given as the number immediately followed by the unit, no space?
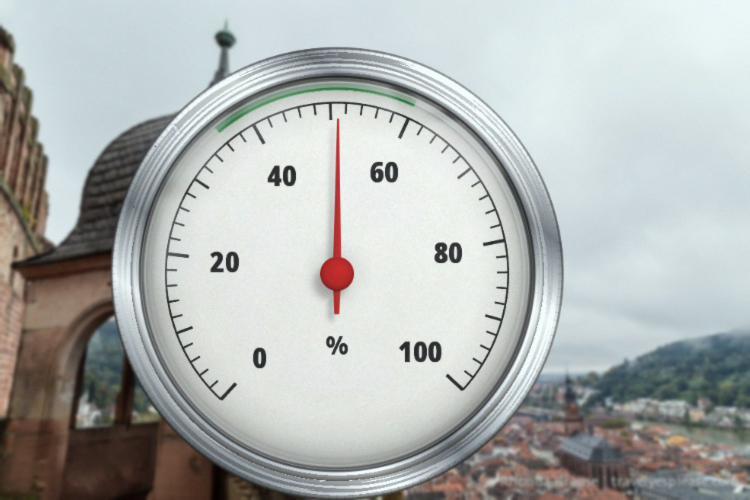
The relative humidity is 51%
